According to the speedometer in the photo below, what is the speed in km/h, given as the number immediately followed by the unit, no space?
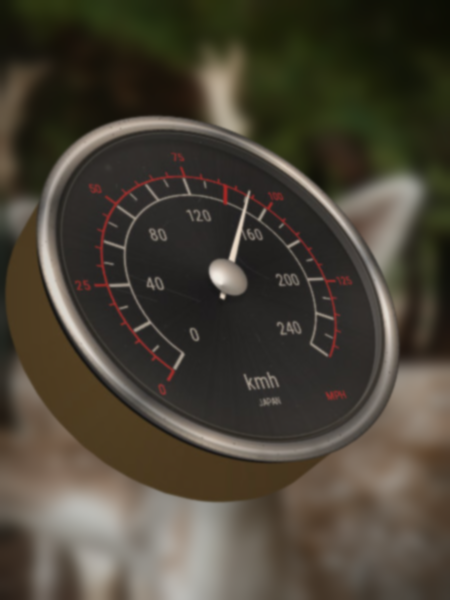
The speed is 150km/h
